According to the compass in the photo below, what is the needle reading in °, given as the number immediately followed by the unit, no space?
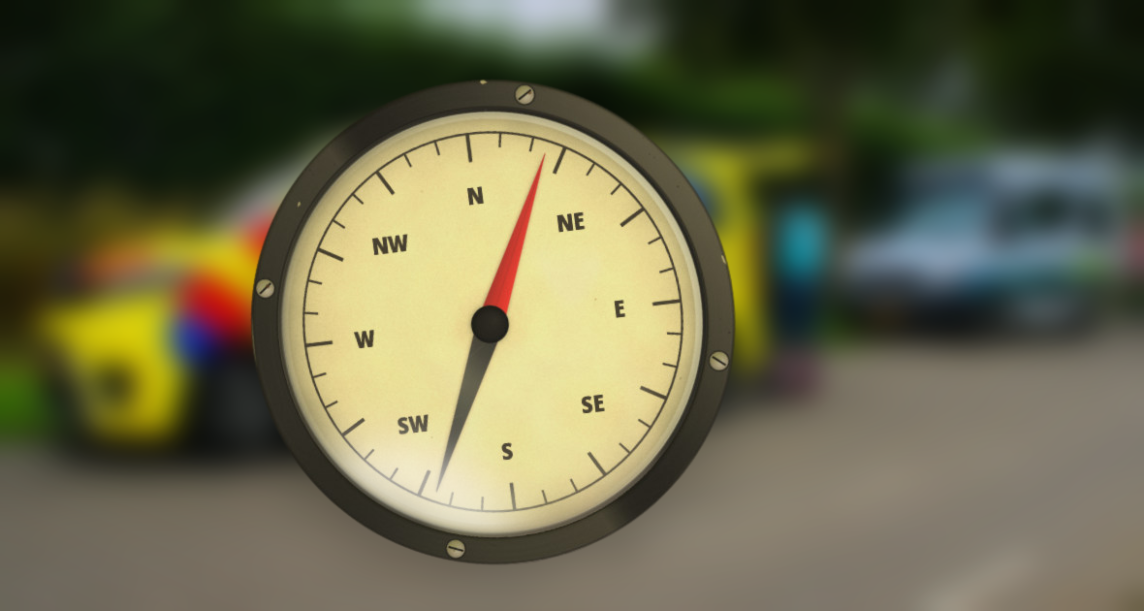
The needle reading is 25°
